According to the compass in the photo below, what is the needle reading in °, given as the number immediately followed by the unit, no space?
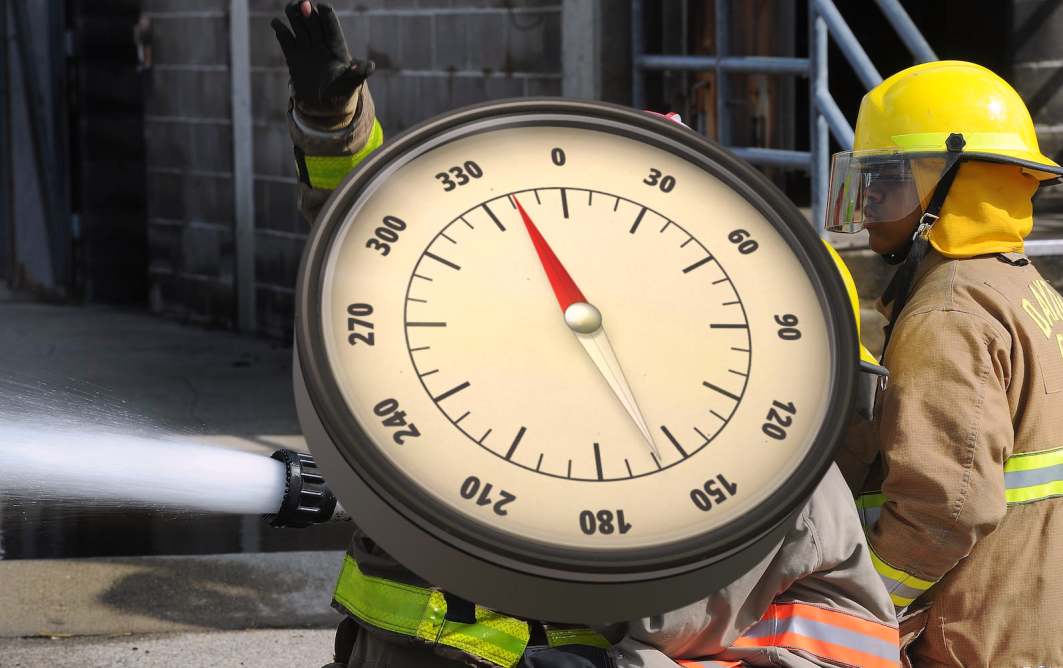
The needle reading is 340°
